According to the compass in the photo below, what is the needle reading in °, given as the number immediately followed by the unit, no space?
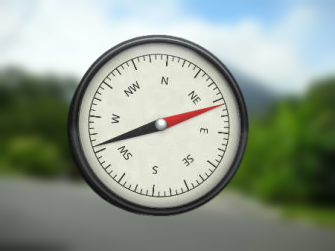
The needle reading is 65°
